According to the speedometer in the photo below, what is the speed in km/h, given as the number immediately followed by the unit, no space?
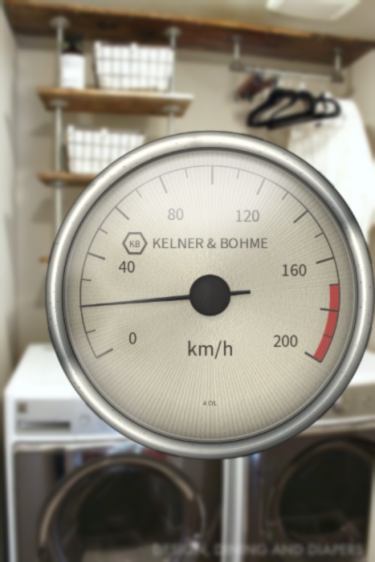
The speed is 20km/h
